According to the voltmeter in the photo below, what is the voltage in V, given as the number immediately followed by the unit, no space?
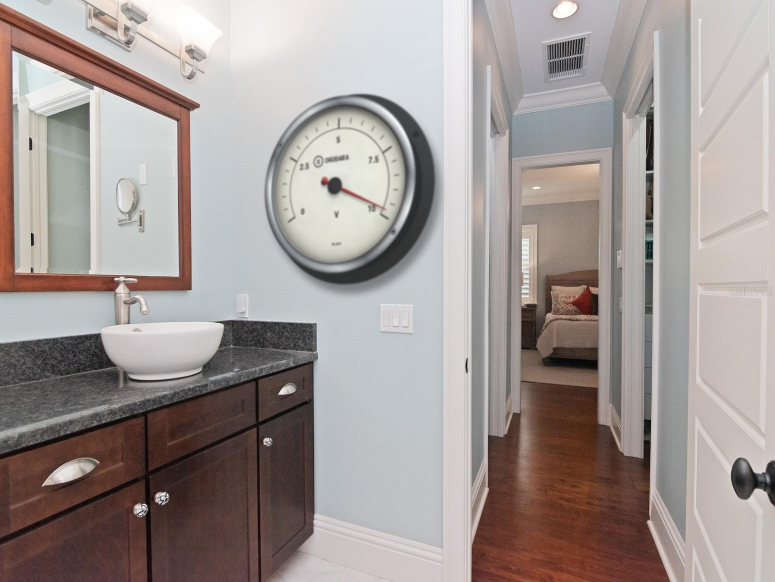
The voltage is 9.75V
